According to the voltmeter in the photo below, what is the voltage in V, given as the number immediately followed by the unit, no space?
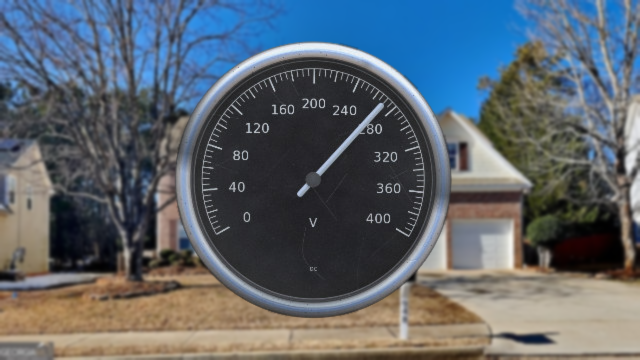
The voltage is 270V
